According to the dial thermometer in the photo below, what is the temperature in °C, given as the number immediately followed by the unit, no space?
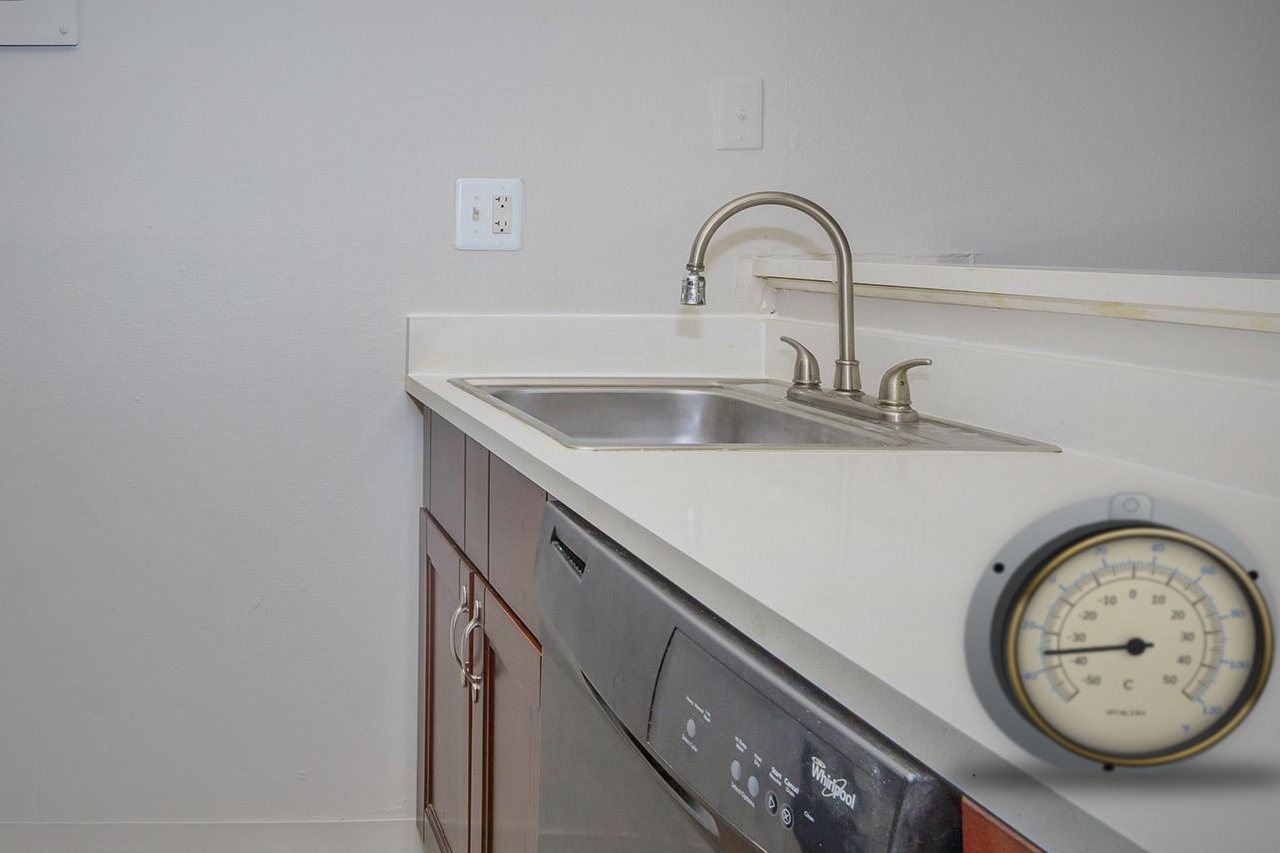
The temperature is -35°C
